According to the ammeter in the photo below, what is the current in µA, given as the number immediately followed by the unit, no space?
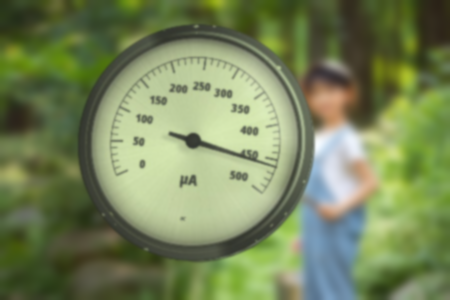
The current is 460µA
